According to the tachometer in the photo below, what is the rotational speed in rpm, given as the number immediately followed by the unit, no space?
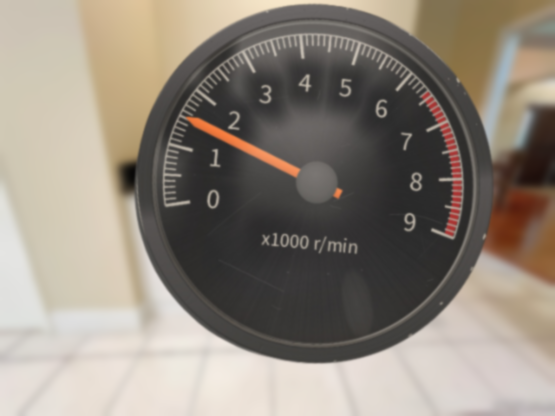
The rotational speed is 1500rpm
